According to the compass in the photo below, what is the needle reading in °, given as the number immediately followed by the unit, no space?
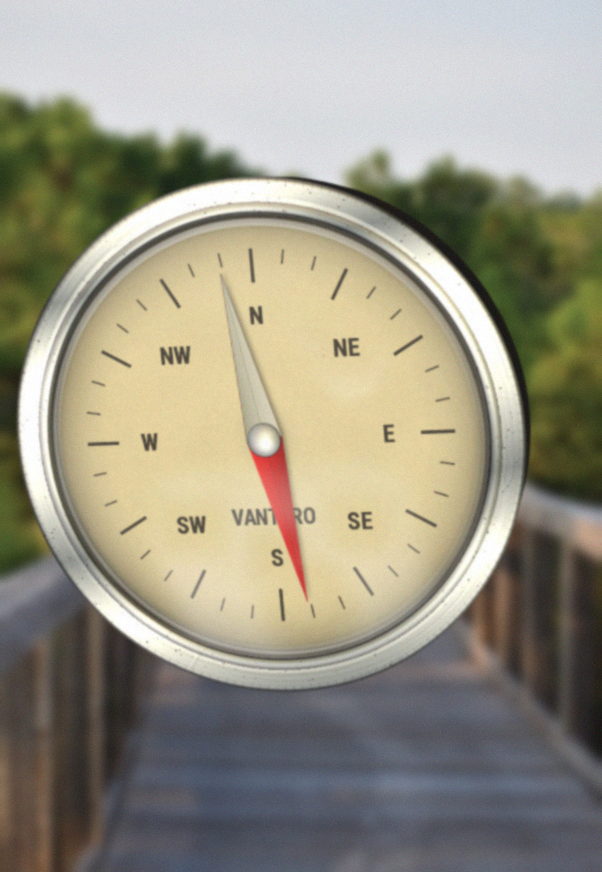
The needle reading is 170°
